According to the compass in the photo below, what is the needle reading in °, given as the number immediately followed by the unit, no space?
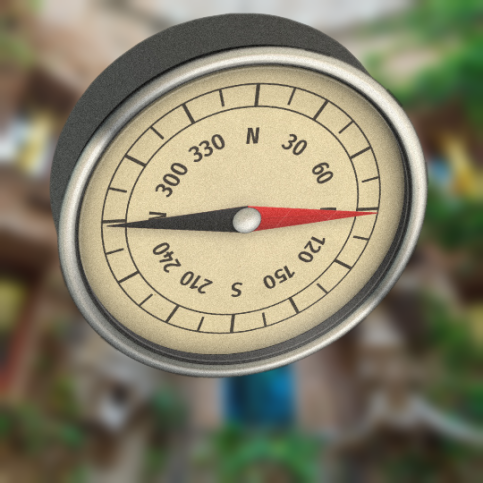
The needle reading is 90°
